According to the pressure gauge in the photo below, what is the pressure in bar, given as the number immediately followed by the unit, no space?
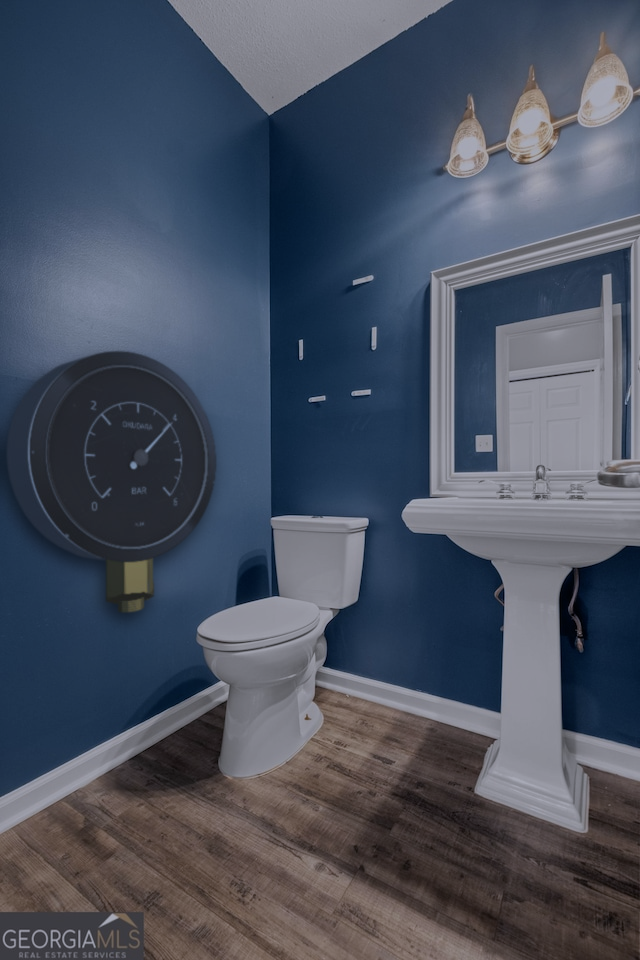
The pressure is 4bar
